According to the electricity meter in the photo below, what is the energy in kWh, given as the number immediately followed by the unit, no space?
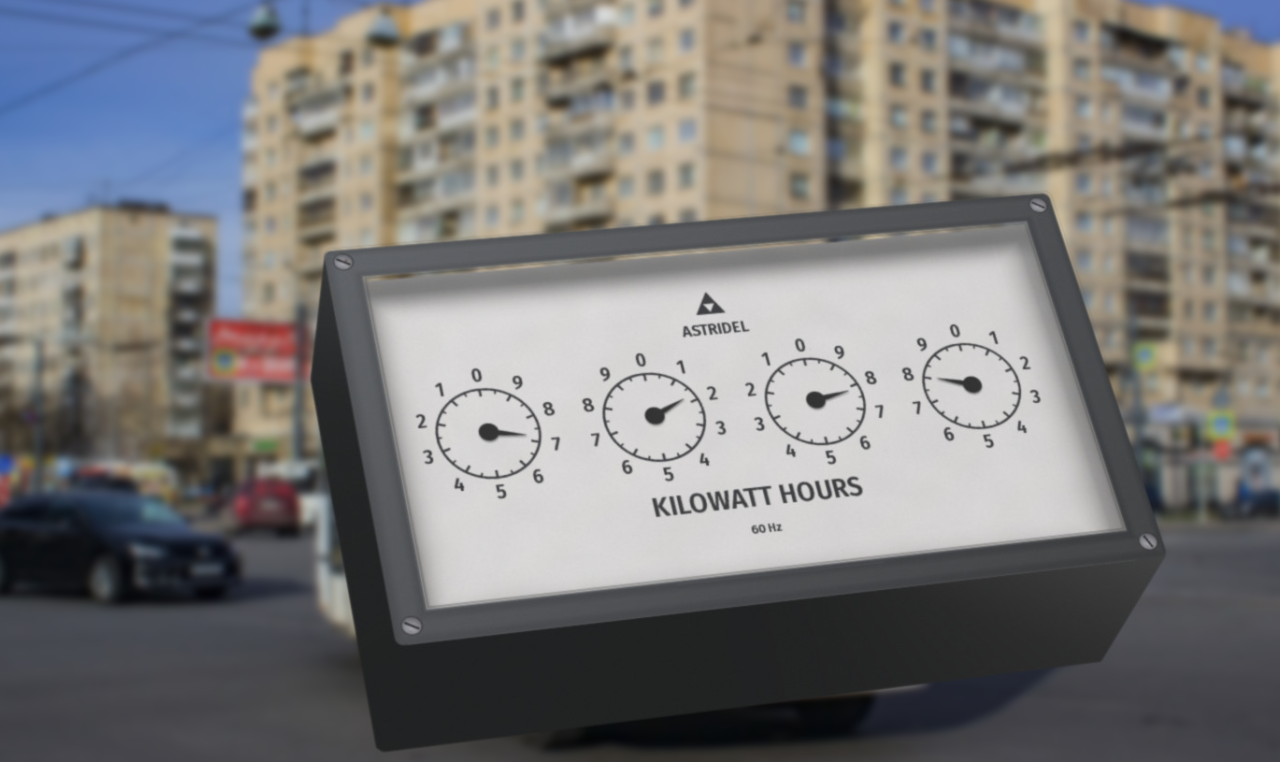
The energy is 7178kWh
